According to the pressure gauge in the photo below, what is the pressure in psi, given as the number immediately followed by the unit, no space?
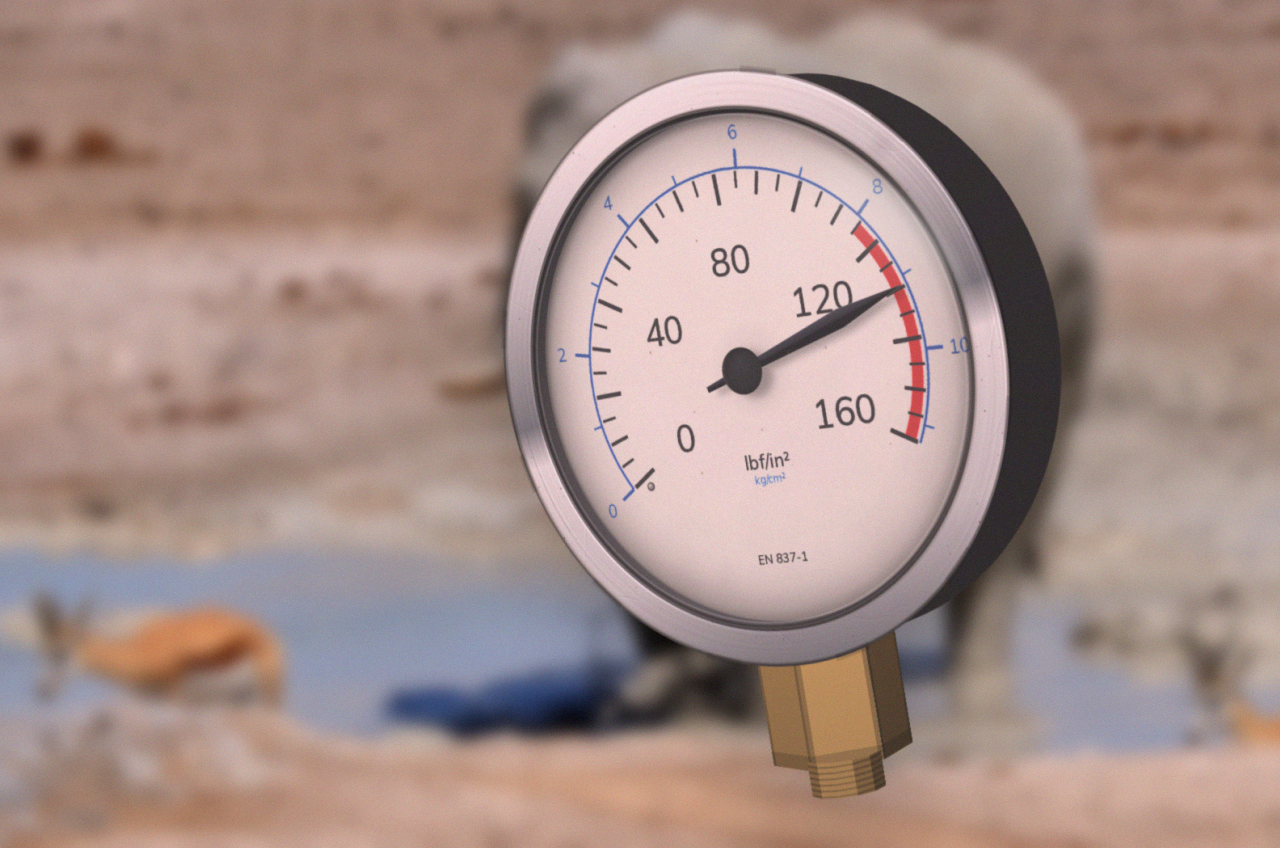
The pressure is 130psi
